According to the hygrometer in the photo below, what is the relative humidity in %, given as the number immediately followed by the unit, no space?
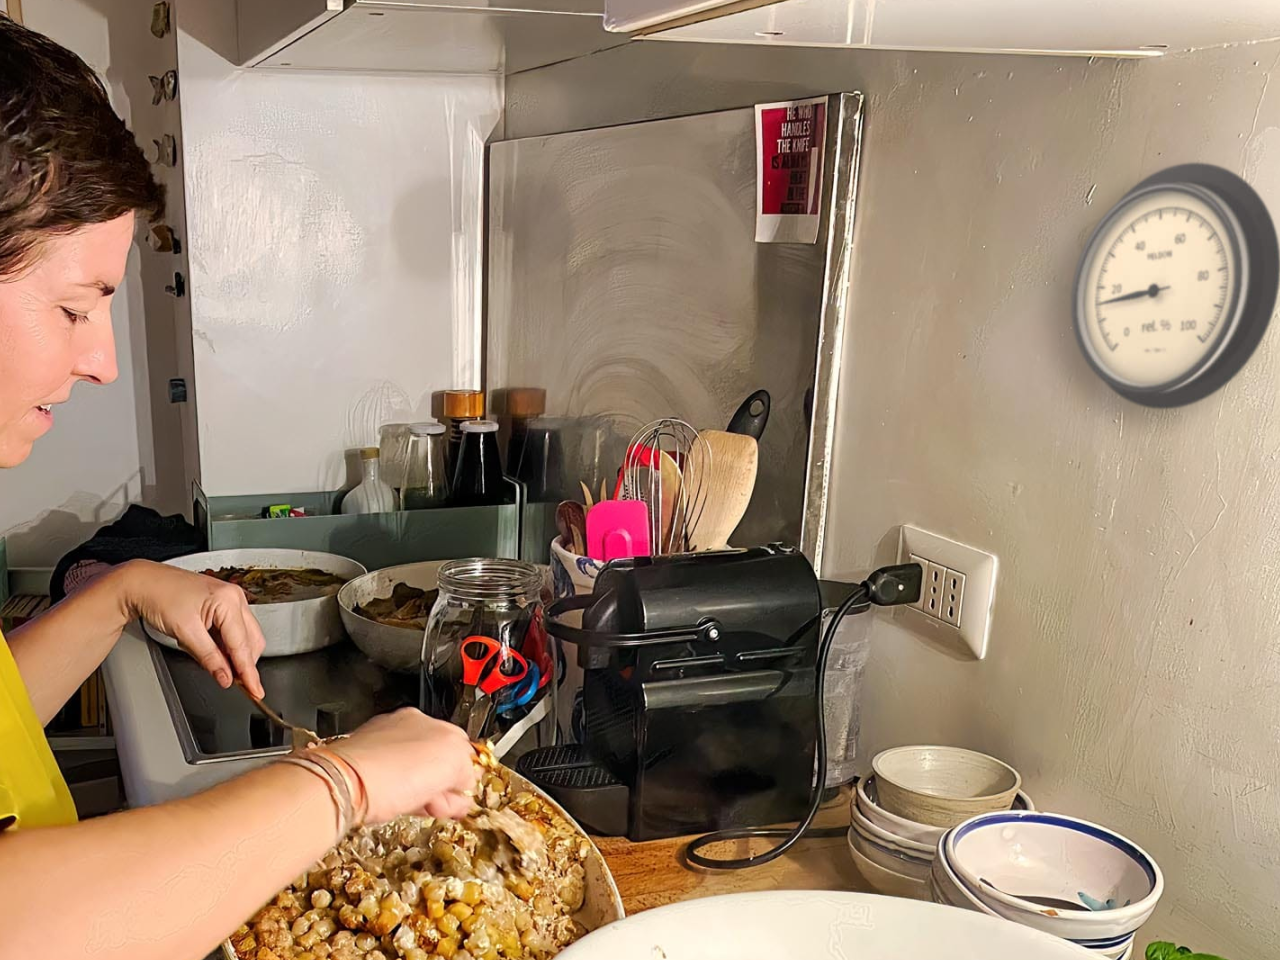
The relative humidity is 15%
